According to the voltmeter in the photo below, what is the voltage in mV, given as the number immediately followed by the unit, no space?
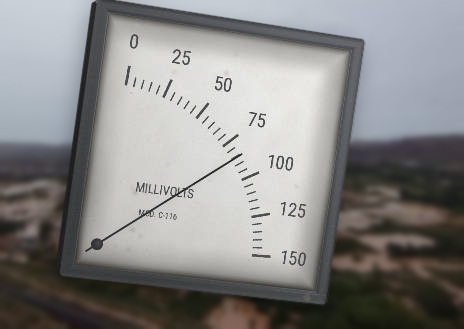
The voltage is 85mV
